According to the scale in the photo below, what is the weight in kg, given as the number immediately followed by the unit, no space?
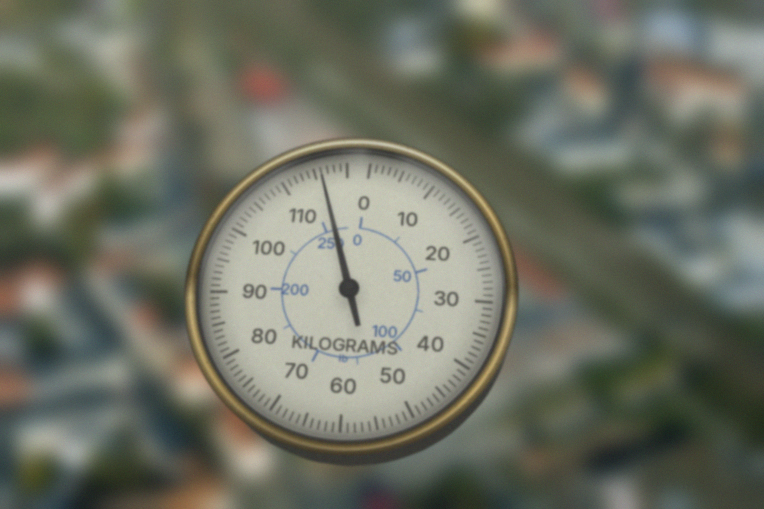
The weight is 116kg
